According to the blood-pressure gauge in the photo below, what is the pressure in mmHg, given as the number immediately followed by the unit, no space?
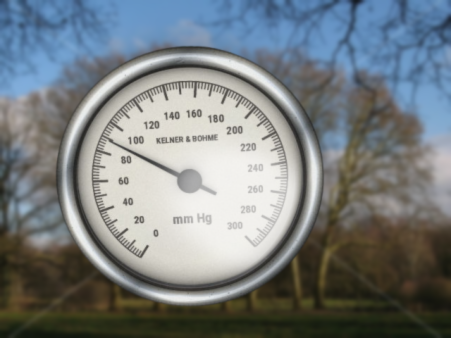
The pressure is 90mmHg
